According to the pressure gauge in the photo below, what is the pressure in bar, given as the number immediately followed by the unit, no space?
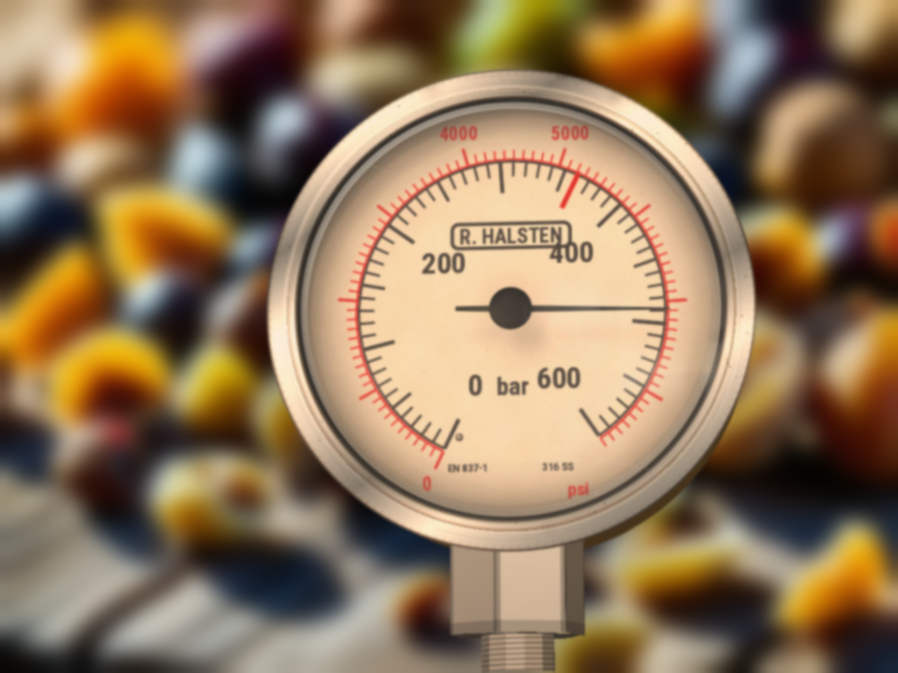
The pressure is 490bar
